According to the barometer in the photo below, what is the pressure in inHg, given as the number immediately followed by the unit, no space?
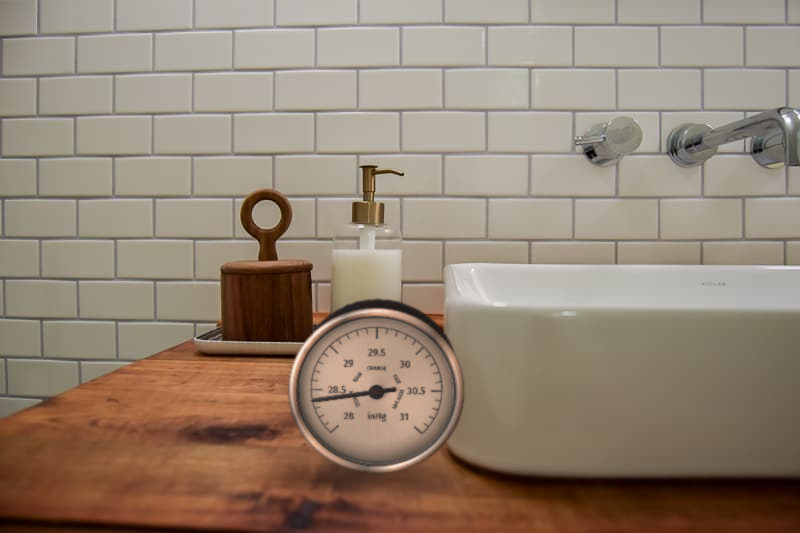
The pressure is 28.4inHg
